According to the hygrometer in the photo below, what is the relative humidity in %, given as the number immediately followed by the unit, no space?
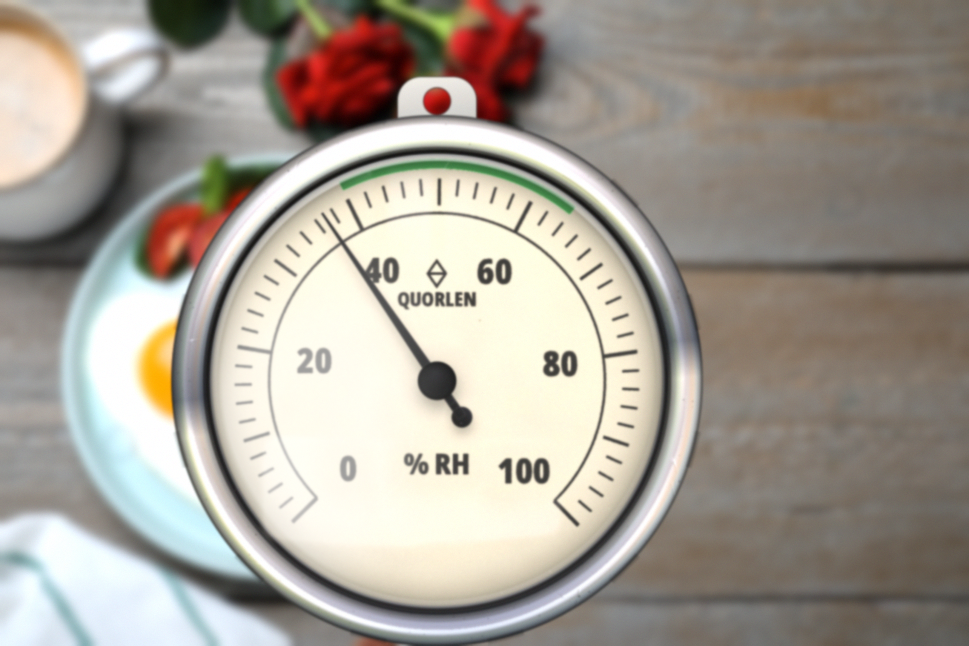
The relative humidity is 37%
